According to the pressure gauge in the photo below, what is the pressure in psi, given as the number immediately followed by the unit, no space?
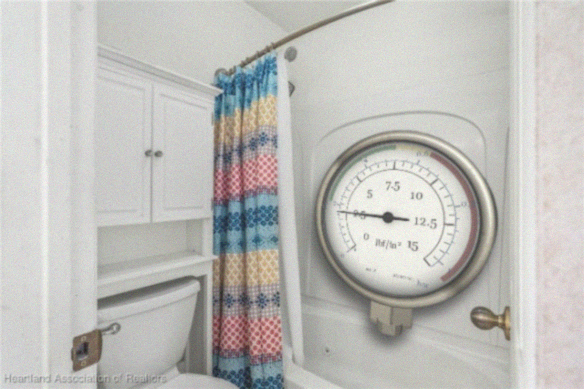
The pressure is 2.5psi
